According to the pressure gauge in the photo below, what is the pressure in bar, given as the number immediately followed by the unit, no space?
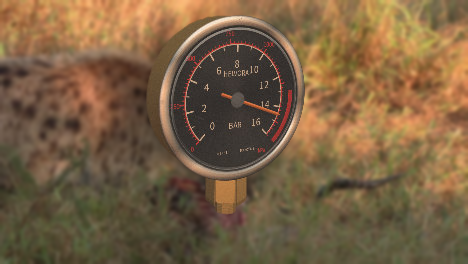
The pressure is 14.5bar
